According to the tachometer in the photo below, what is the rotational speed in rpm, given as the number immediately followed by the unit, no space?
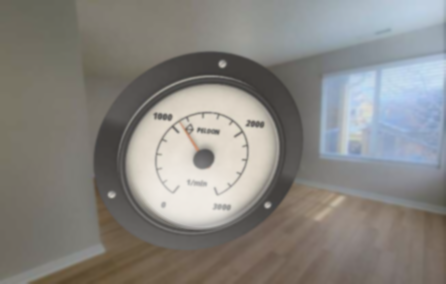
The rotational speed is 1100rpm
